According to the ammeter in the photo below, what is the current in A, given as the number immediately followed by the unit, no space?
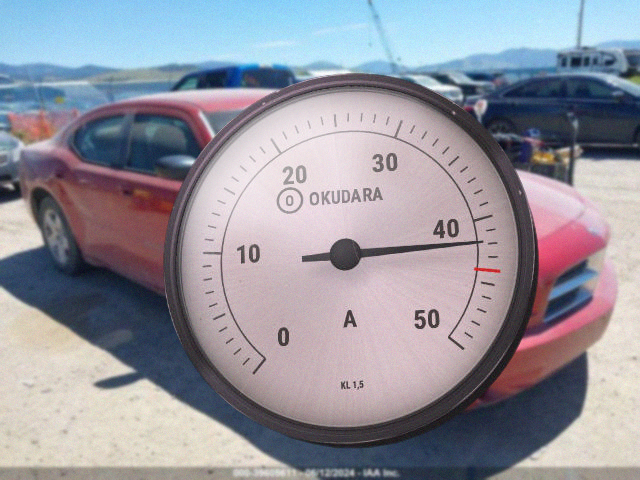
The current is 42A
